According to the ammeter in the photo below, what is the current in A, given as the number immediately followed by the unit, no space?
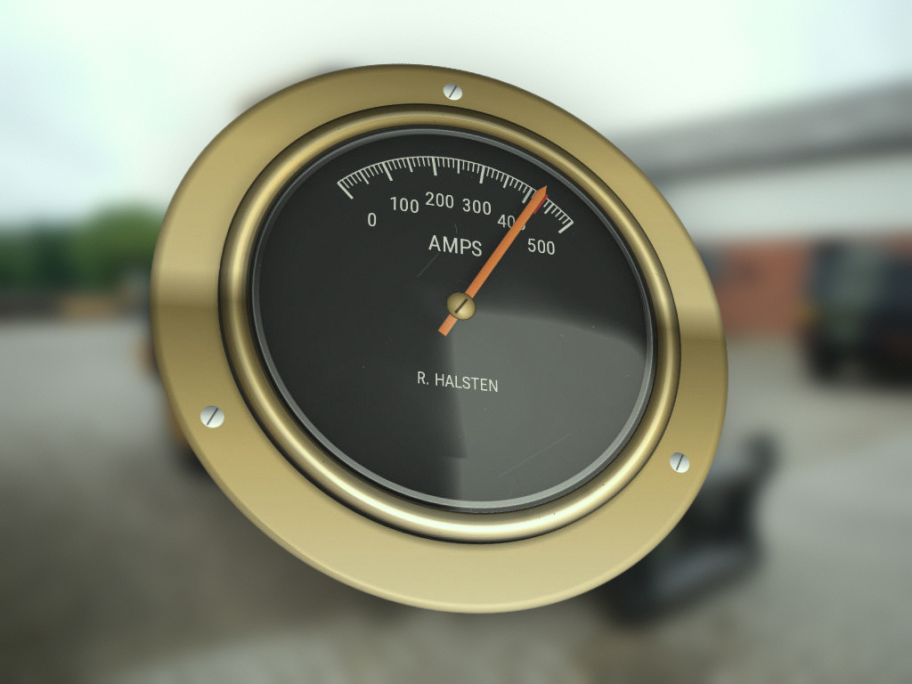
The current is 420A
